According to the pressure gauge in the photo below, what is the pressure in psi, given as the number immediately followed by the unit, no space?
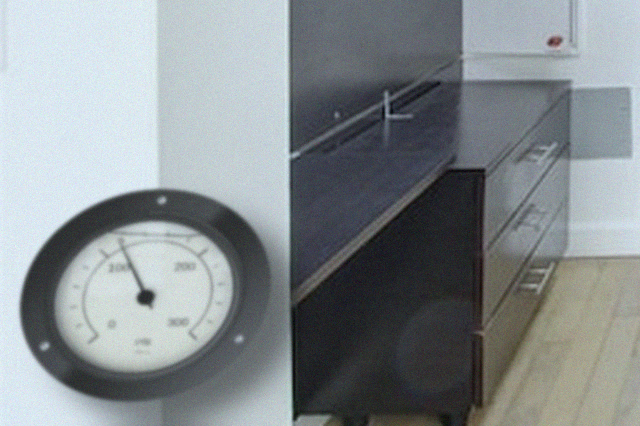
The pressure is 120psi
